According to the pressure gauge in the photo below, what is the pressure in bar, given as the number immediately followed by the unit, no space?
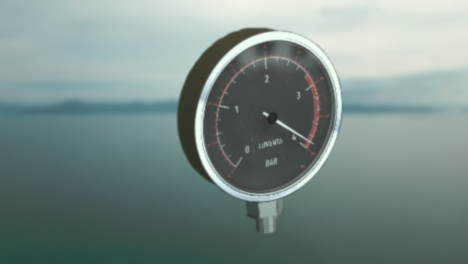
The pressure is 3.9bar
